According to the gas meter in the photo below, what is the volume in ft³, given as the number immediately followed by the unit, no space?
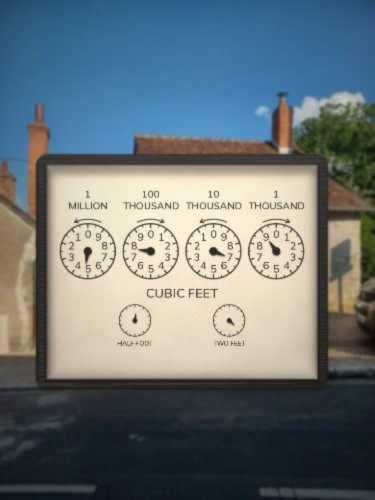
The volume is 476900ft³
